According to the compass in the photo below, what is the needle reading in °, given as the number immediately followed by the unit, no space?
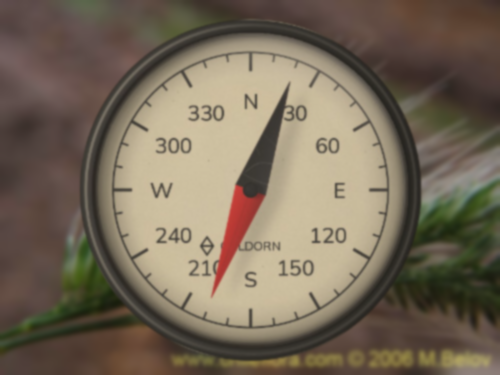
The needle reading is 200°
